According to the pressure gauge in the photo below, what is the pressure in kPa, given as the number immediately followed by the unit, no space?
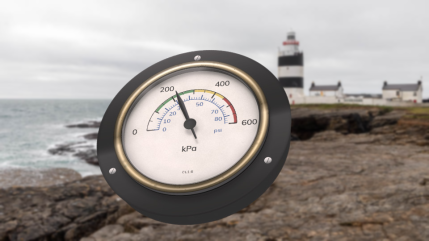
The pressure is 225kPa
